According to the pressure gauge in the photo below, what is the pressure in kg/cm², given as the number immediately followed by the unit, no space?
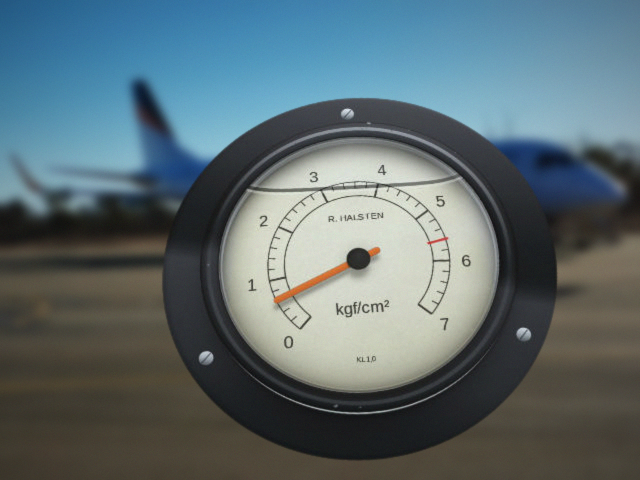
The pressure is 0.6kg/cm²
